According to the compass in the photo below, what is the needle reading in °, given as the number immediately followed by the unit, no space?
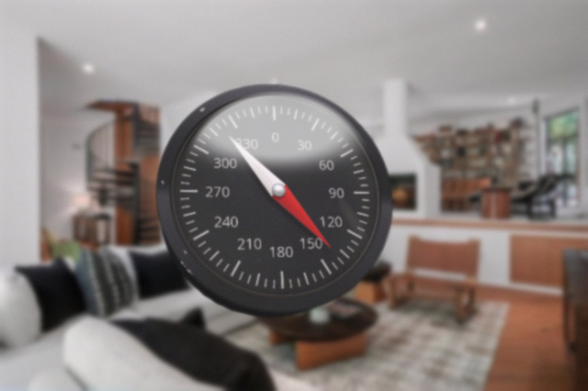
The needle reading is 140°
